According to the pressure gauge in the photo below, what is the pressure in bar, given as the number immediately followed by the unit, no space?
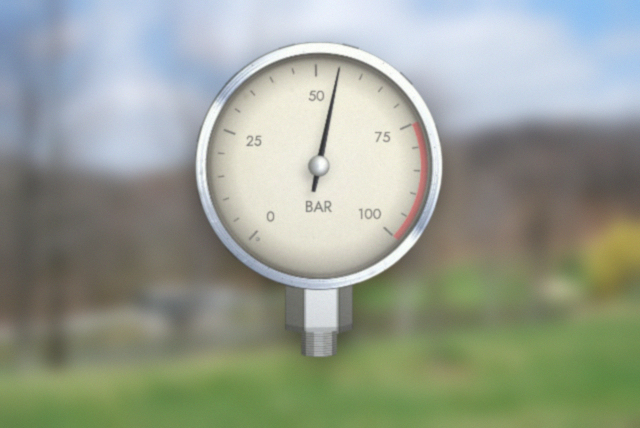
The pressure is 55bar
